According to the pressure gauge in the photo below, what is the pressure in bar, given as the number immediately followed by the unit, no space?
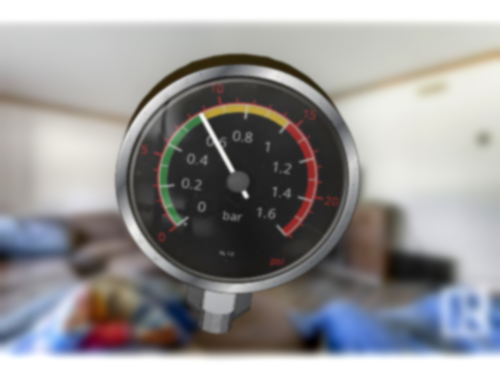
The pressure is 0.6bar
